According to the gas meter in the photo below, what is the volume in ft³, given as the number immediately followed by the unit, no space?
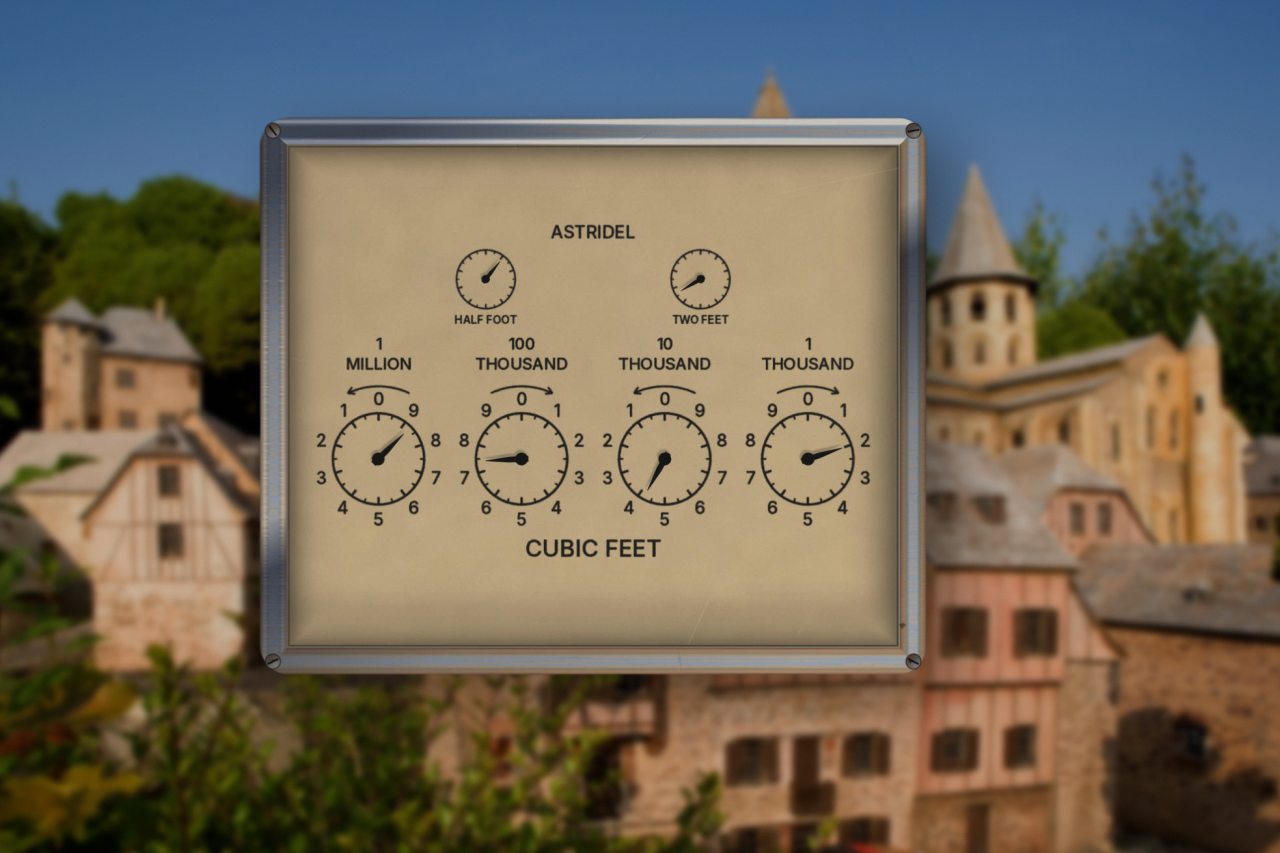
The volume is 874200ft³
